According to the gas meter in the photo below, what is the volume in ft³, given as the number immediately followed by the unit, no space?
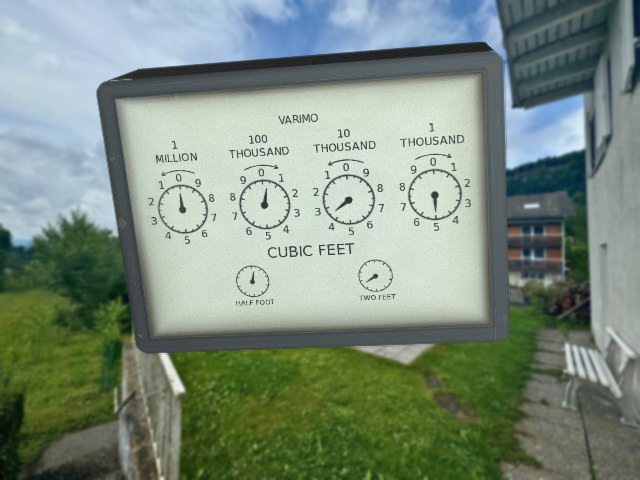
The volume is 3500ft³
